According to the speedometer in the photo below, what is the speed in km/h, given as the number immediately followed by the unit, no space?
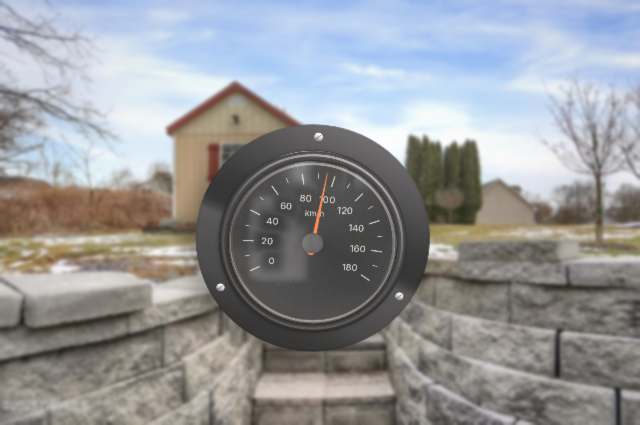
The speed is 95km/h
